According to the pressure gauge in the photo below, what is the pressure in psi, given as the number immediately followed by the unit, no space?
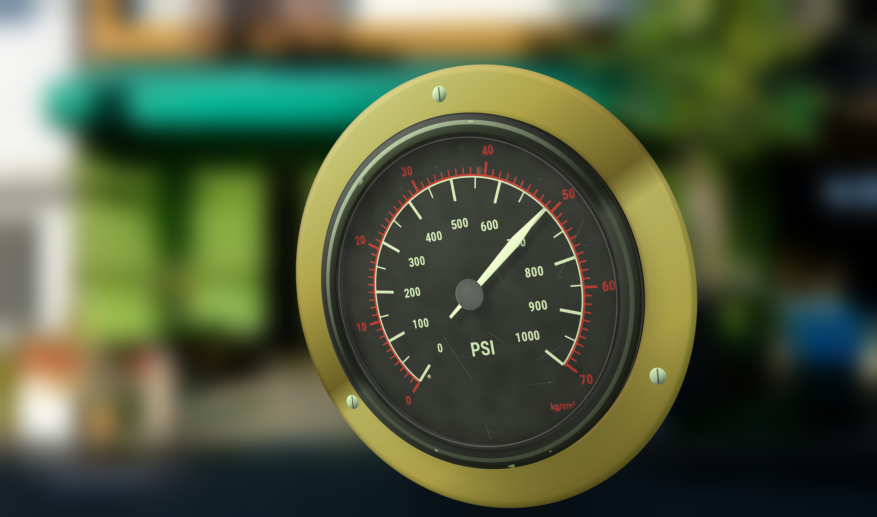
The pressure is 700psi
